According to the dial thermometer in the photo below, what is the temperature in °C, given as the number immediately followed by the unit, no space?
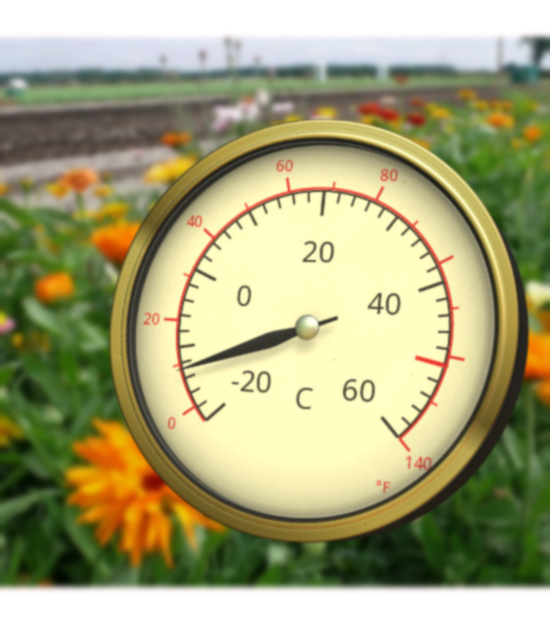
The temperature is -13°C
